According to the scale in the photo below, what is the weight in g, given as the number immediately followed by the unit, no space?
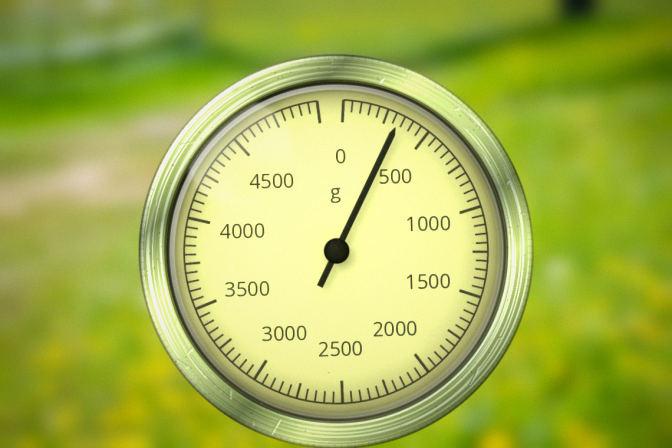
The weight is 325g
